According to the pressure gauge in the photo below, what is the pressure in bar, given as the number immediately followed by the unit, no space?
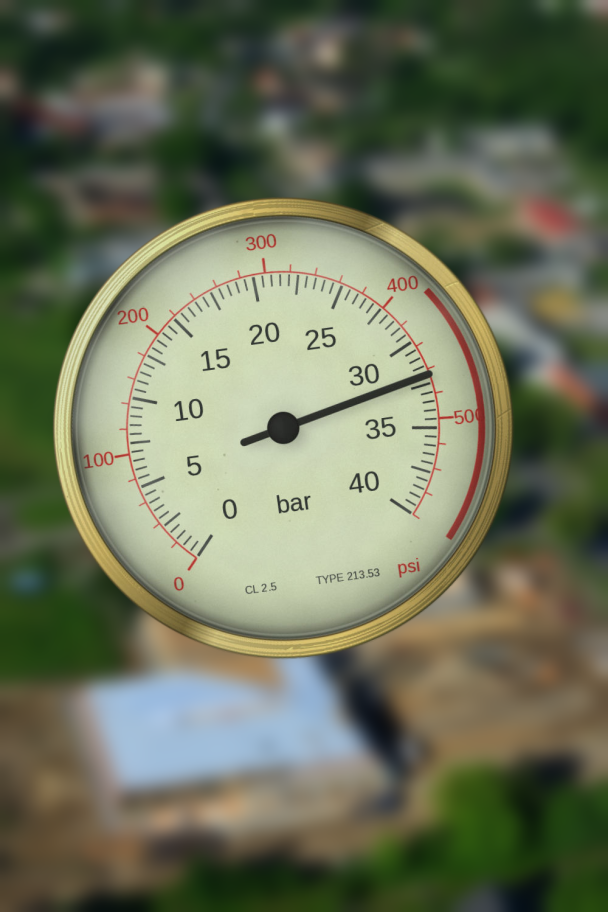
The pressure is 32bar
